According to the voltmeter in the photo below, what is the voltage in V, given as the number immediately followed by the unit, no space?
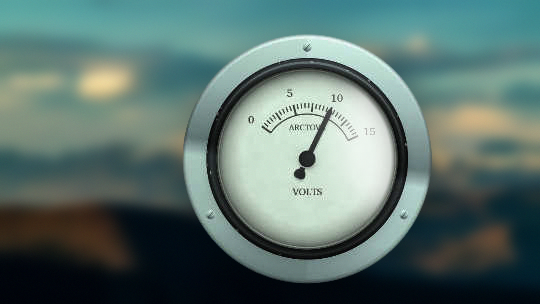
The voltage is 10V
